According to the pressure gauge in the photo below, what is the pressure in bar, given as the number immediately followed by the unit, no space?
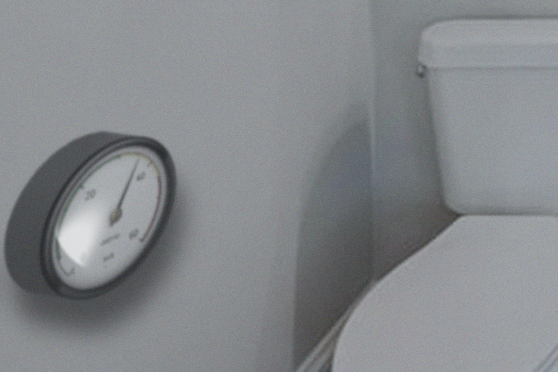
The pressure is 35bar
